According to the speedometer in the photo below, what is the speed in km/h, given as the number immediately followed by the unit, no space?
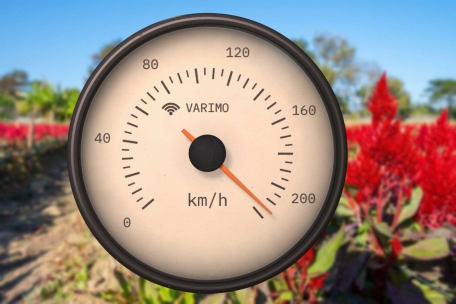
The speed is 215km/h
